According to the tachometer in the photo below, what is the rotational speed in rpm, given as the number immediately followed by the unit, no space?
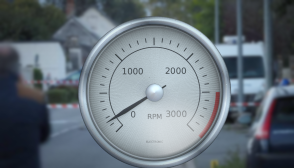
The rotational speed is 150rpm
